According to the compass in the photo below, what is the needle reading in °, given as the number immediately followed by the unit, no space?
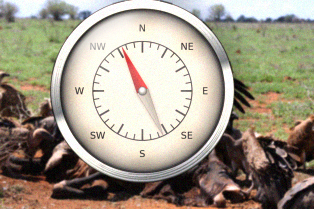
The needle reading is 335°
